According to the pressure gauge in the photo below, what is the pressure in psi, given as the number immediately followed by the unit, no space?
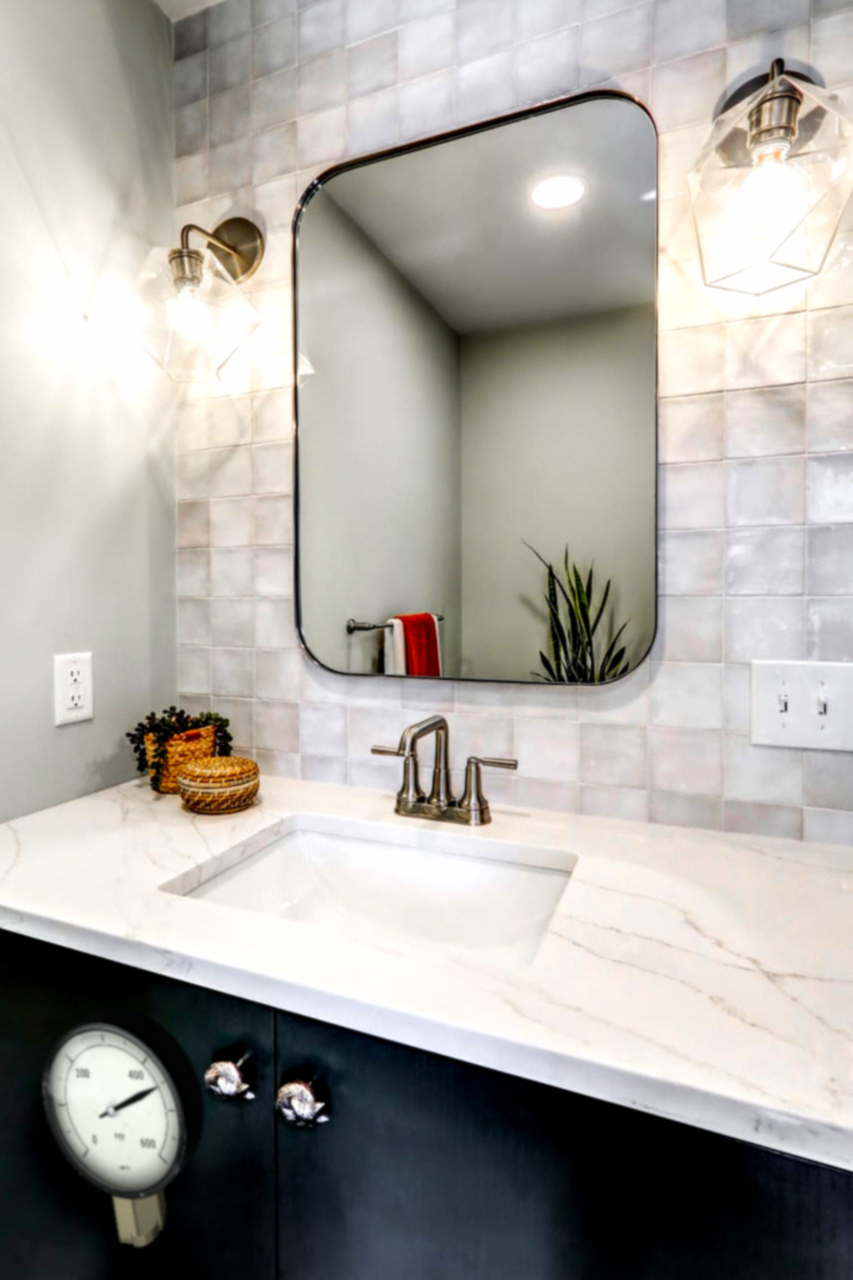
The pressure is 450psi
